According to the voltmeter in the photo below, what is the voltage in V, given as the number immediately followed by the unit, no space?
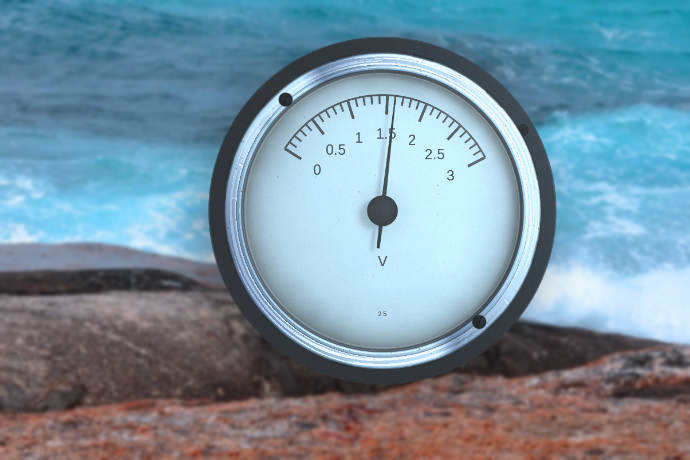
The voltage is 1.6V
